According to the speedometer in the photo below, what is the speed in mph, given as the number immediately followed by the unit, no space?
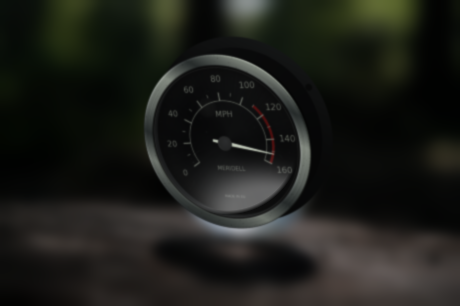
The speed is 150mph
